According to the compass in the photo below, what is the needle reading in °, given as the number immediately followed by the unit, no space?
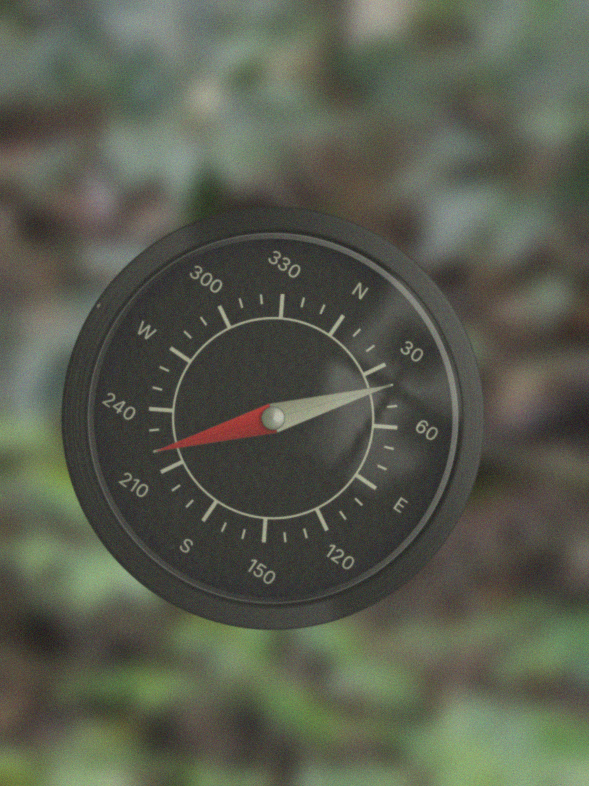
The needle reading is 220°
